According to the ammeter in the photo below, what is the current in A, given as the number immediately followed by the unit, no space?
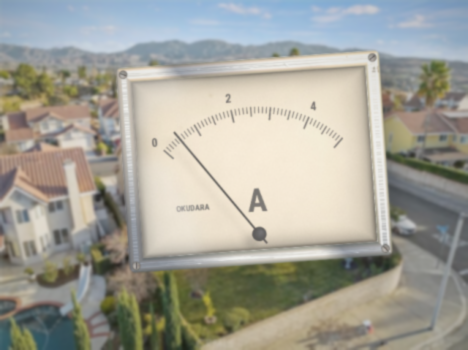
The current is 0.5A
